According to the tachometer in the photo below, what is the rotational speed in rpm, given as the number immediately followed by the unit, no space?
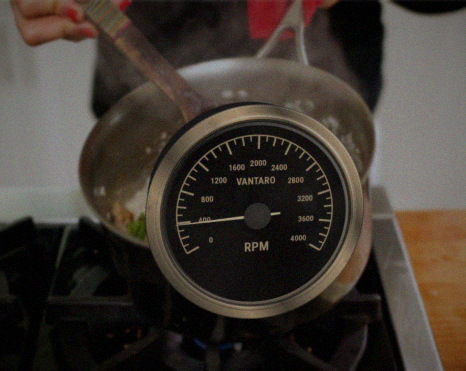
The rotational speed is 400rpm
